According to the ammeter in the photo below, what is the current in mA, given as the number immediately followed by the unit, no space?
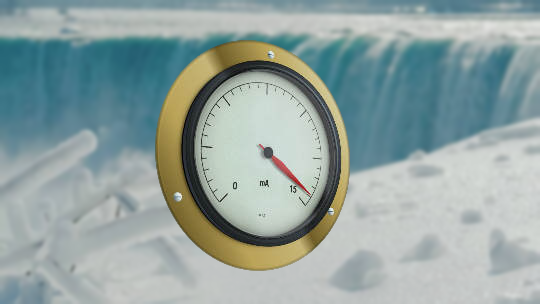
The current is 14.5mA
